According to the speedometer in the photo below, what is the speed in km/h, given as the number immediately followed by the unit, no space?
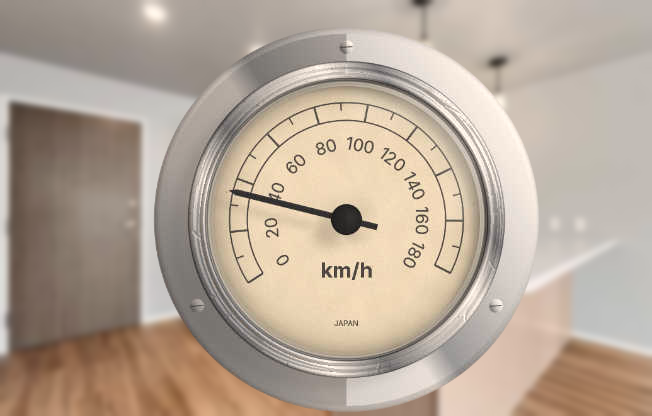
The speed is 35km/h
